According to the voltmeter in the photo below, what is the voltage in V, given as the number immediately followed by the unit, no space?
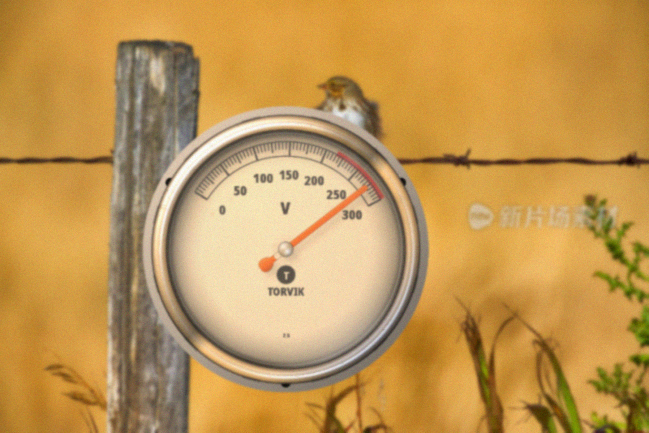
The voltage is 275V
